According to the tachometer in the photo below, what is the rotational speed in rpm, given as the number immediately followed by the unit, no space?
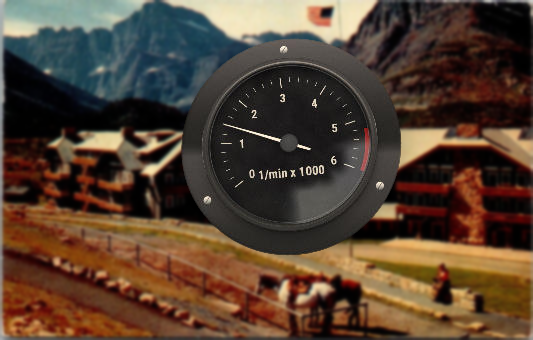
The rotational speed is 1400rpm
